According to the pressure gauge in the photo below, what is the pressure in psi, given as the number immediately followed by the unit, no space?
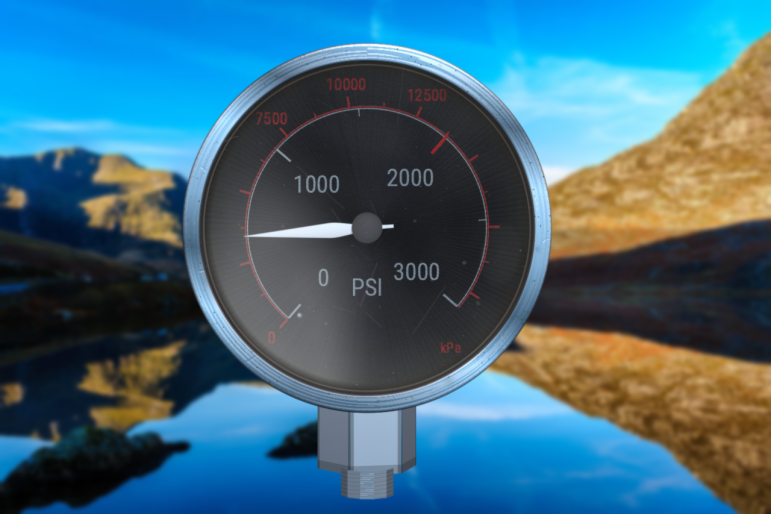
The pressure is 500psi
